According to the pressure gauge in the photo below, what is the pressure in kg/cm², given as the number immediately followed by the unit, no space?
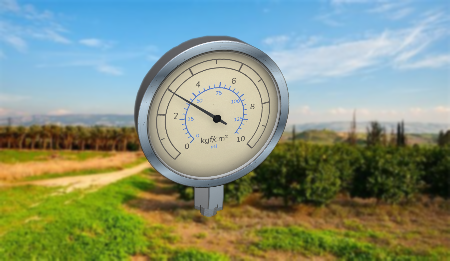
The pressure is 3kg/cm²
